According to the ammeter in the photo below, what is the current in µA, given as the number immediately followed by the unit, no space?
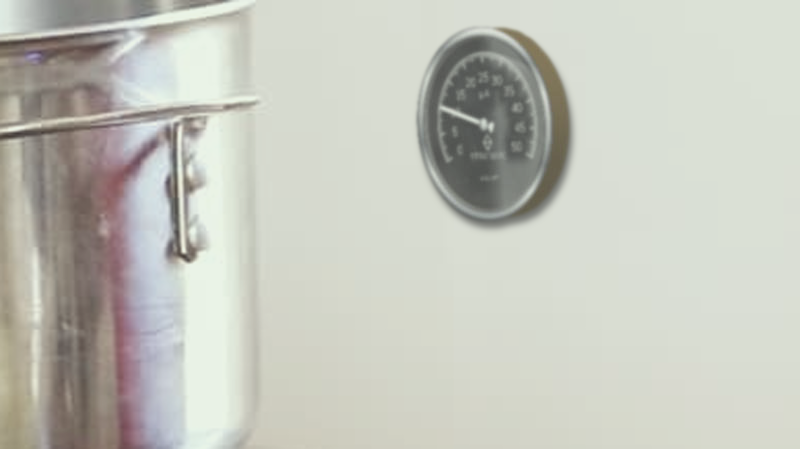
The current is 10µA
